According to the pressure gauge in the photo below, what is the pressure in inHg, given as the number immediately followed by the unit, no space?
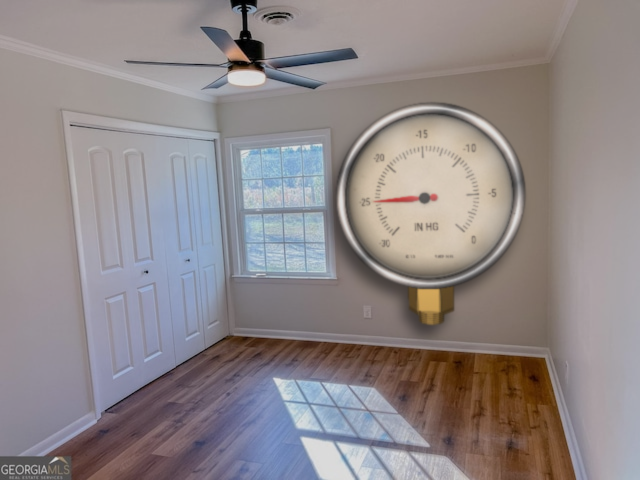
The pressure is -25inHg
